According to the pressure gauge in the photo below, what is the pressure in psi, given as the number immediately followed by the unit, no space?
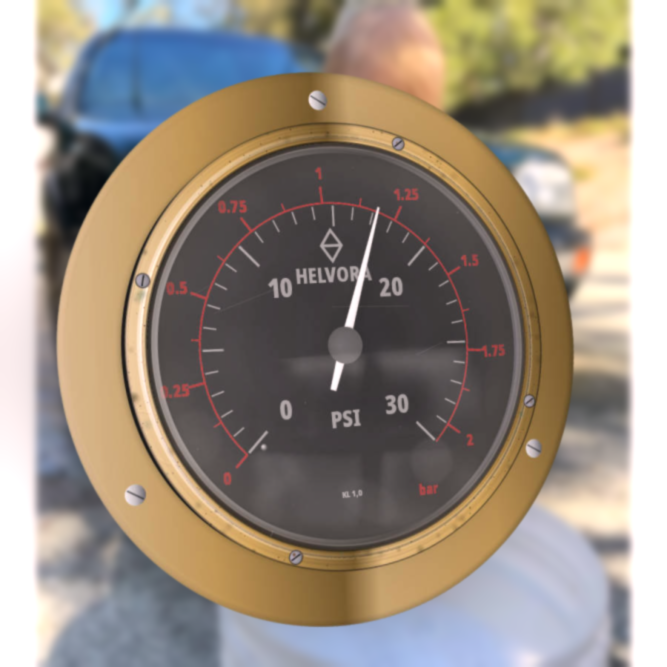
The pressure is 17psi
